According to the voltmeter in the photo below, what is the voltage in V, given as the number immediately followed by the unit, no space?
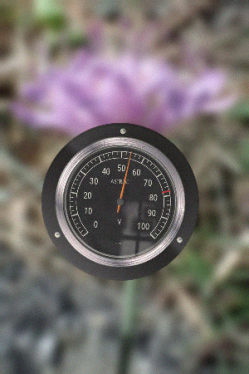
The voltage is 54V
